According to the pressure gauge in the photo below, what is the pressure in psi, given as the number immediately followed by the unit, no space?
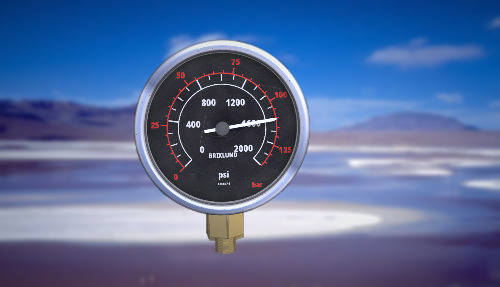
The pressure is 1600psi
